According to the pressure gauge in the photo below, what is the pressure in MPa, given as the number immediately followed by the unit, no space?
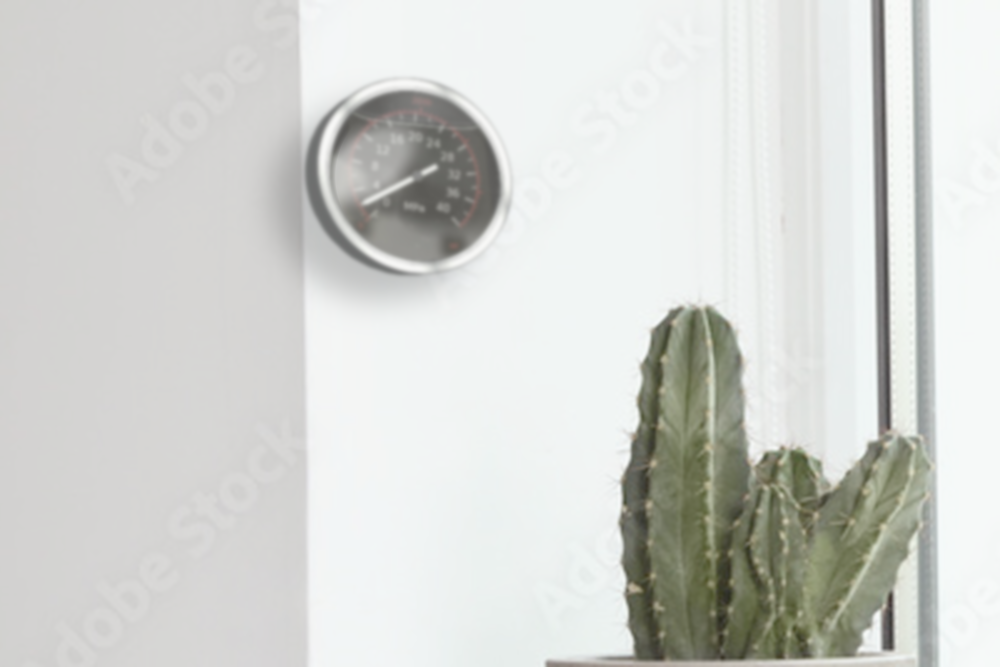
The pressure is 2MPa
